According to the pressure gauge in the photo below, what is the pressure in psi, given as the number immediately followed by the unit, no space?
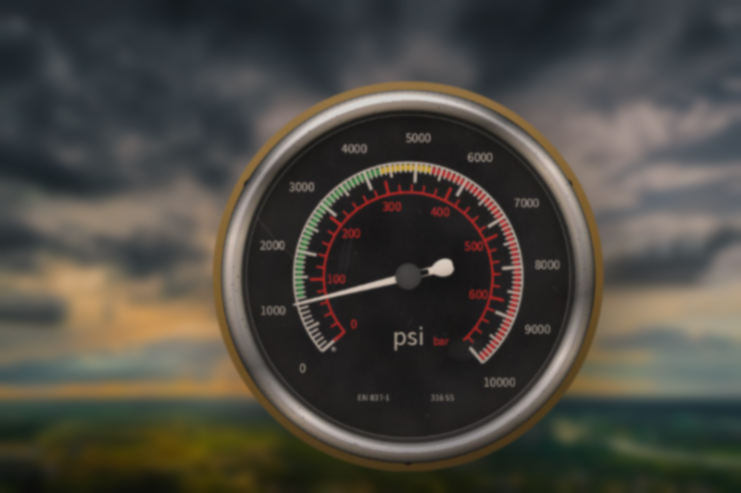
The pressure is 1000psi
